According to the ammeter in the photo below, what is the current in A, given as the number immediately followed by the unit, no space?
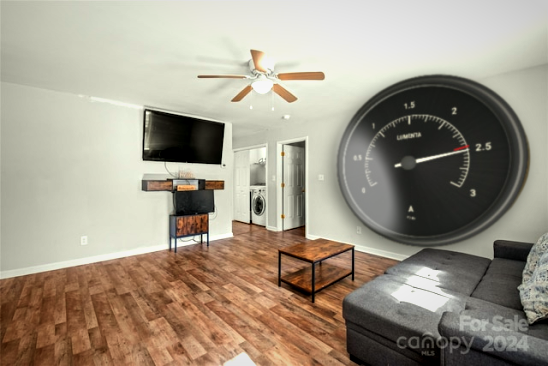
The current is 2.5A
